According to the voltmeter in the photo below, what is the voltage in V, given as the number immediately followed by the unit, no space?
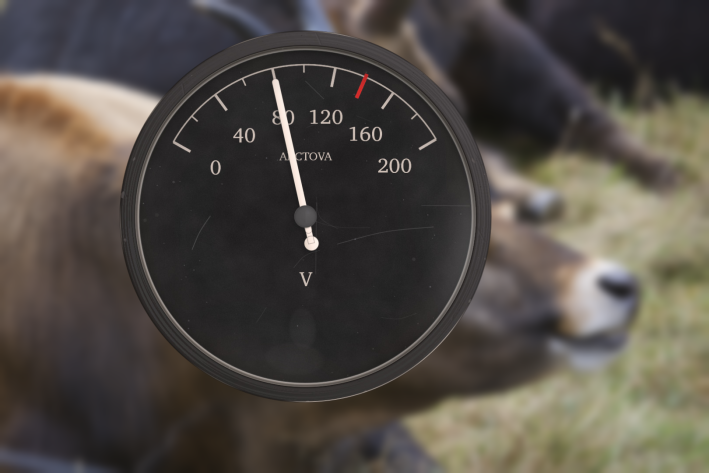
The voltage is 80V
